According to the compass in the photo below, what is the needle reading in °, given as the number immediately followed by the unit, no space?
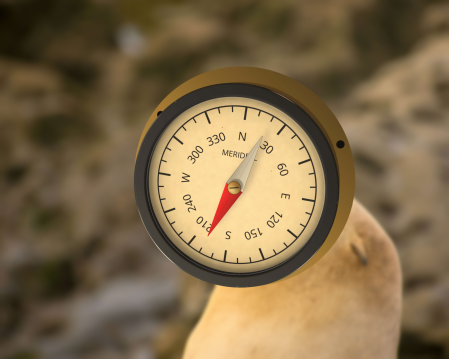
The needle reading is 200°
